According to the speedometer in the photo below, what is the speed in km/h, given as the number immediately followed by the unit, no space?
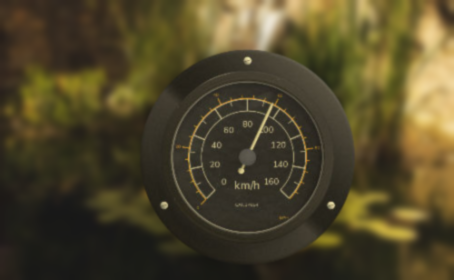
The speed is 95km/h
